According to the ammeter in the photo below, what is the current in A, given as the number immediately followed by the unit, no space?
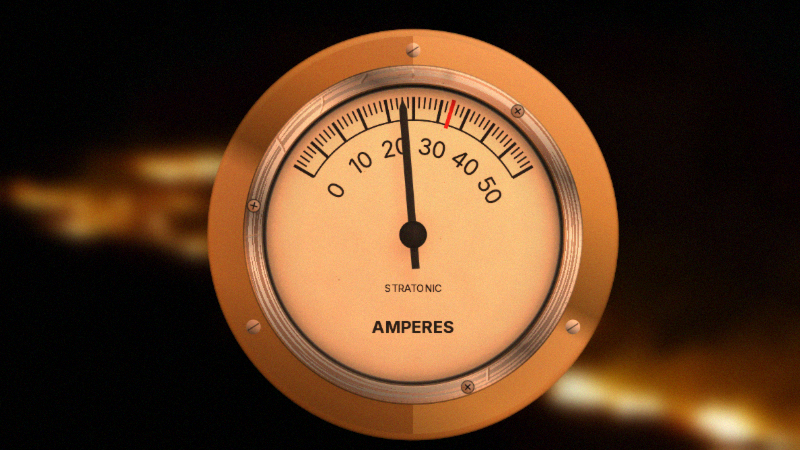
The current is 23A
